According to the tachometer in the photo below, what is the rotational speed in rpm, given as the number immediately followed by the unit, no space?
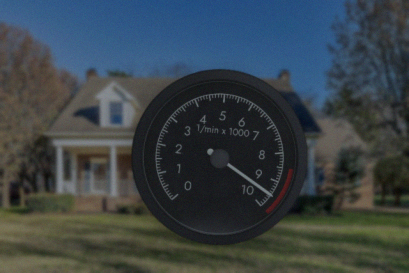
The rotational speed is 9500rpm
